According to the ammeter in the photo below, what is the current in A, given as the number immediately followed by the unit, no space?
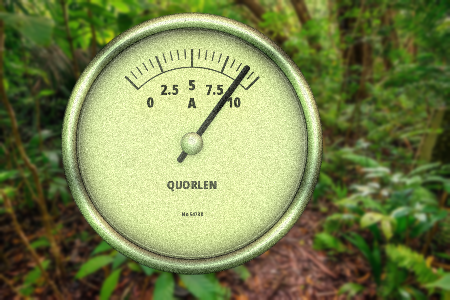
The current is 9A
